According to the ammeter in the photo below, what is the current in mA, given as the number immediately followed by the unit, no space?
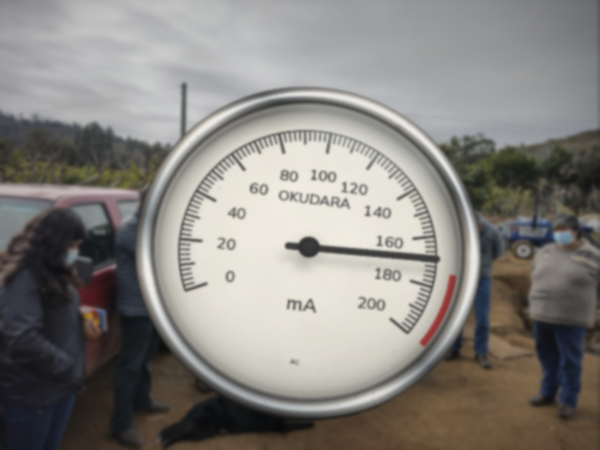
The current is 170mA
